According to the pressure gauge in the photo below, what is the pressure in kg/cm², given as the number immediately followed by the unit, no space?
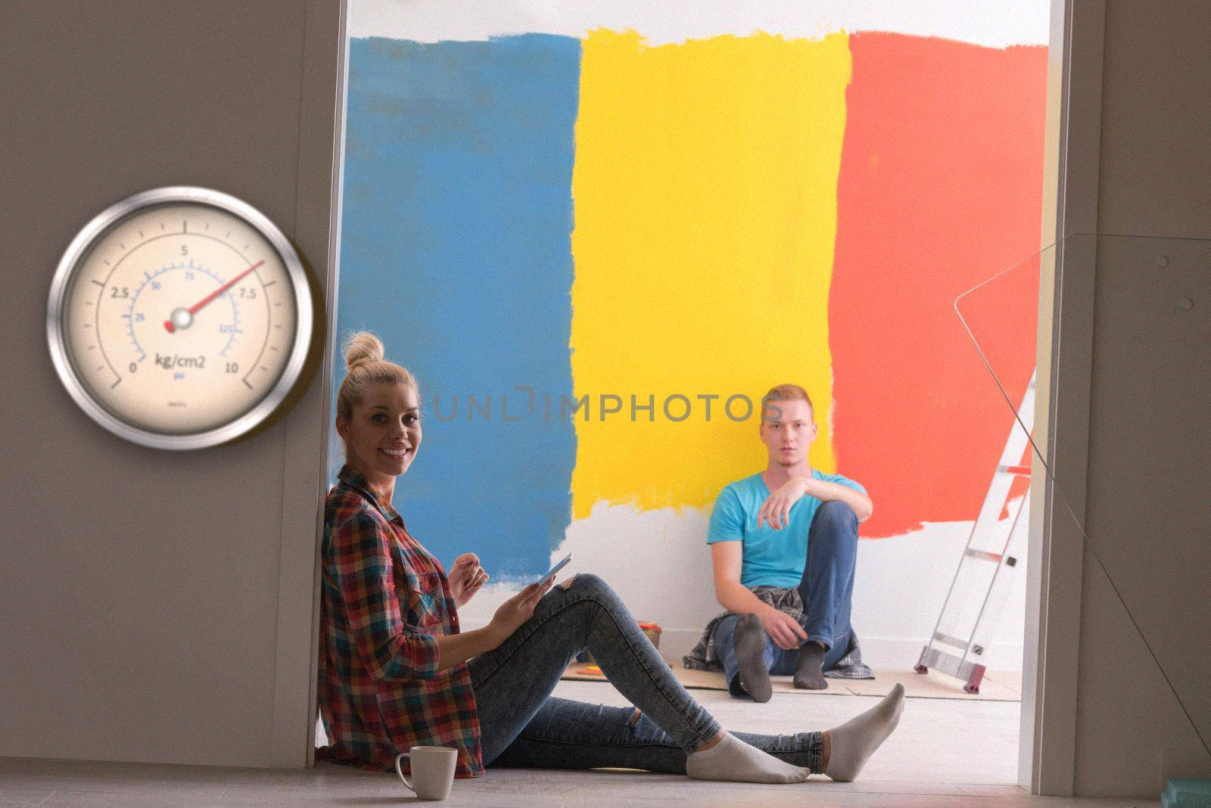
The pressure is 7kg/cm²
